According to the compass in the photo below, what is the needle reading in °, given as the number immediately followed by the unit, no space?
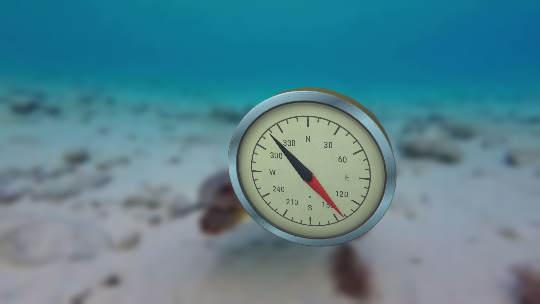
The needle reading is 140°
